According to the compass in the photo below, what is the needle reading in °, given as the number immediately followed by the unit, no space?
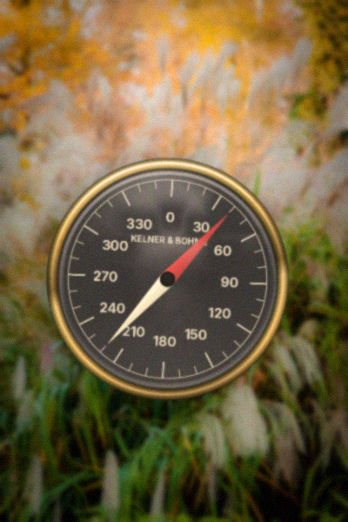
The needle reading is 40°
